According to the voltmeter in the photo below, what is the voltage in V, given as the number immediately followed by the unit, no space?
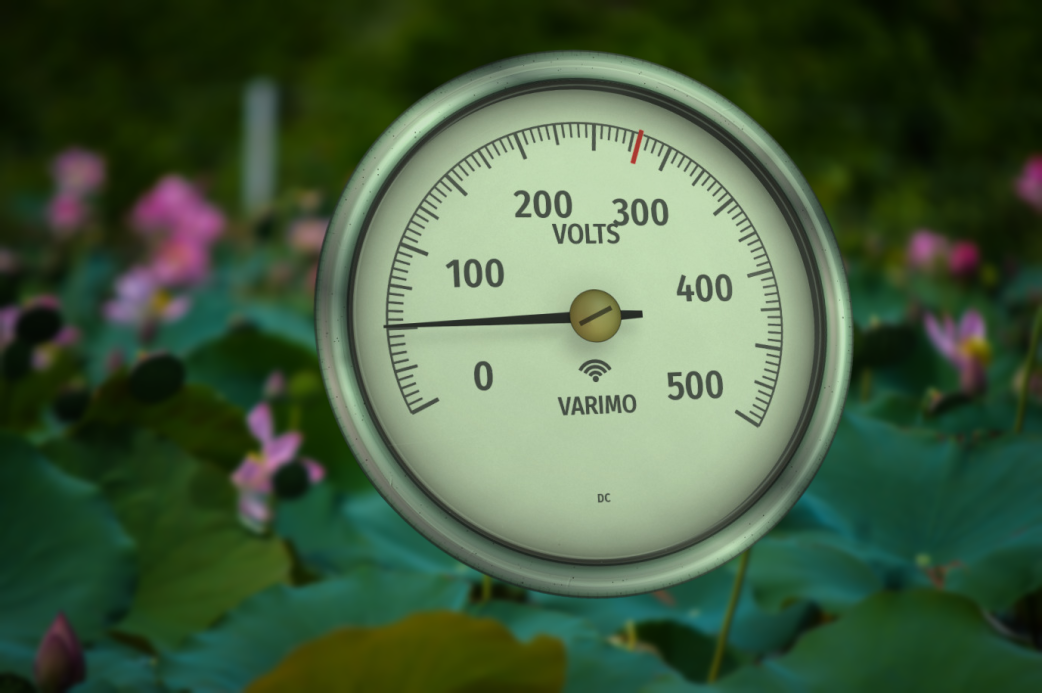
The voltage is 50V
